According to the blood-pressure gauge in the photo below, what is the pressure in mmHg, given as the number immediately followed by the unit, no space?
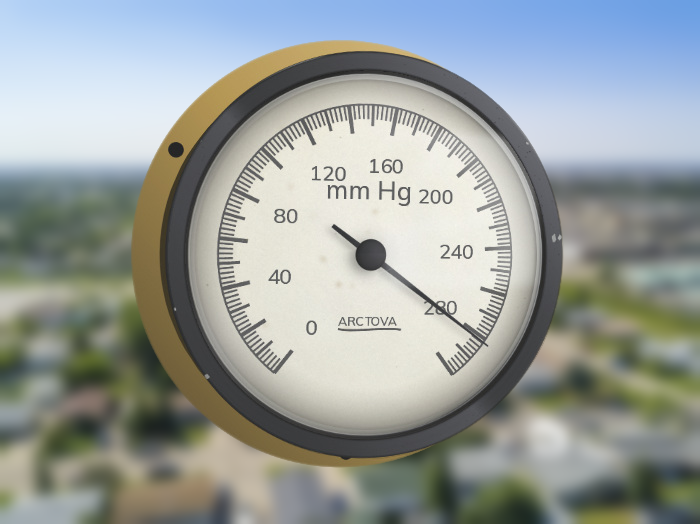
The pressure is 282mmHg
